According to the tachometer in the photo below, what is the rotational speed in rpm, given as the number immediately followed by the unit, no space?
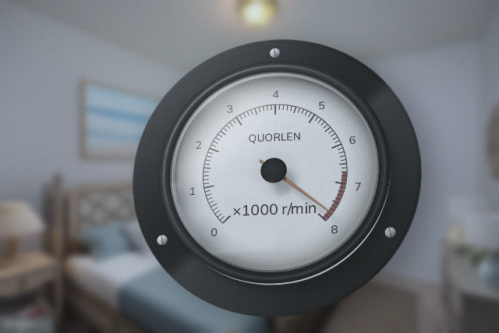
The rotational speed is 7800rpm
